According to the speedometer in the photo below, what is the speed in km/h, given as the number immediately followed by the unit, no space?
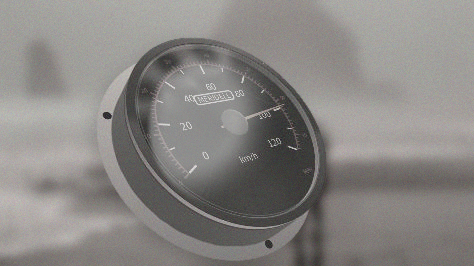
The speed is 100km/h
